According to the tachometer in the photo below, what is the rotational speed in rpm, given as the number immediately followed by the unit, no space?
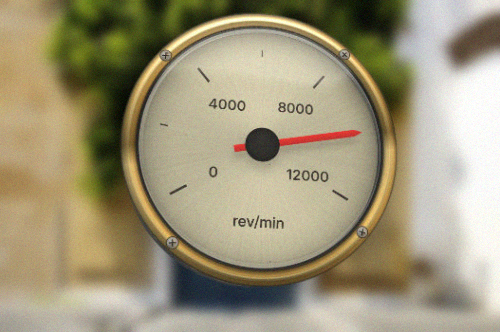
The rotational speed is 10000rpm
